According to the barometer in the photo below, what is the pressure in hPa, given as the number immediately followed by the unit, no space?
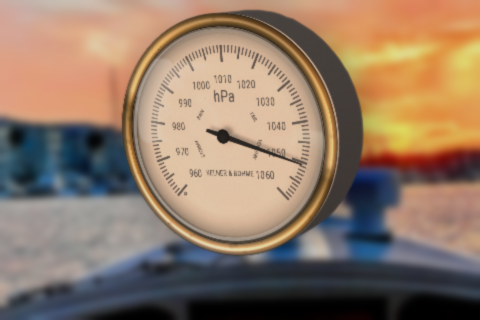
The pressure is 1050hPa
